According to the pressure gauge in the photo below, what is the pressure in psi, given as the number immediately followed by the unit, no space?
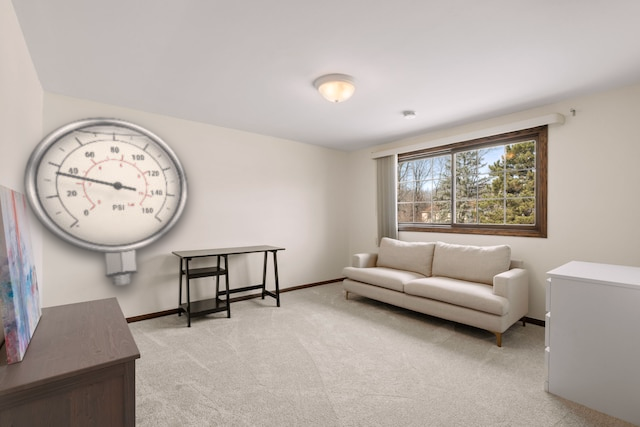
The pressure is 35psi
